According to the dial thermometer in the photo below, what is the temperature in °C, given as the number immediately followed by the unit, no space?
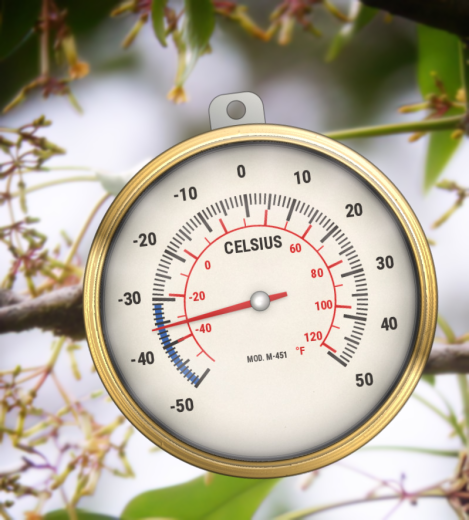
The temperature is -36°C
